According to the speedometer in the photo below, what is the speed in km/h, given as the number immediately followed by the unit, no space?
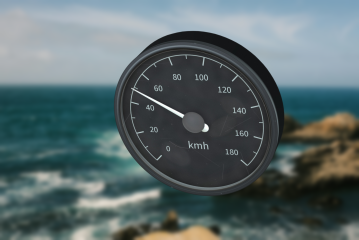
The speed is 50km/h
